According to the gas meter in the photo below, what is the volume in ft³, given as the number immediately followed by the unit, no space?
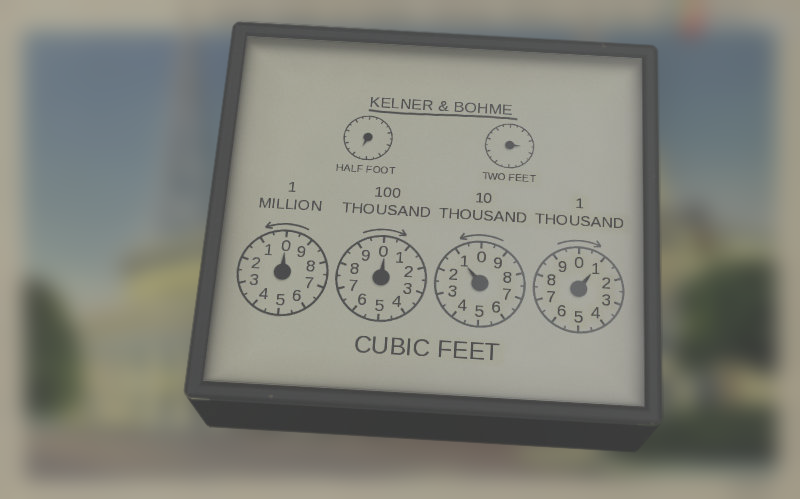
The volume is 1100ft³
